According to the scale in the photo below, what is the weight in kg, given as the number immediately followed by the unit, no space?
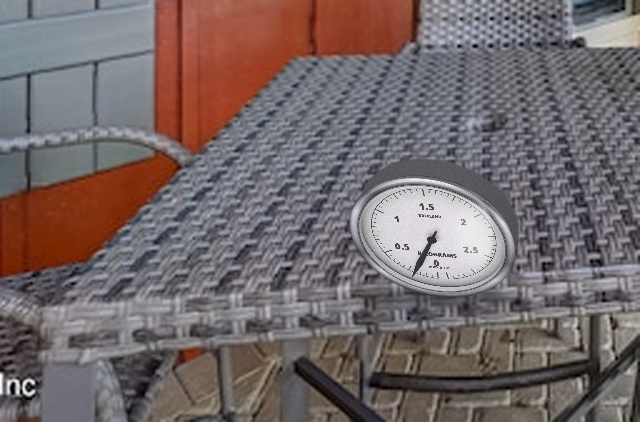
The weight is 0.2kg
